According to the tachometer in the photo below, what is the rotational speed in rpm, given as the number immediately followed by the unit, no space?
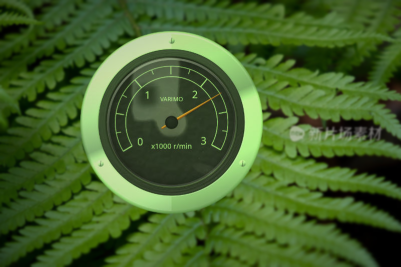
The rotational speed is 2250rpm
